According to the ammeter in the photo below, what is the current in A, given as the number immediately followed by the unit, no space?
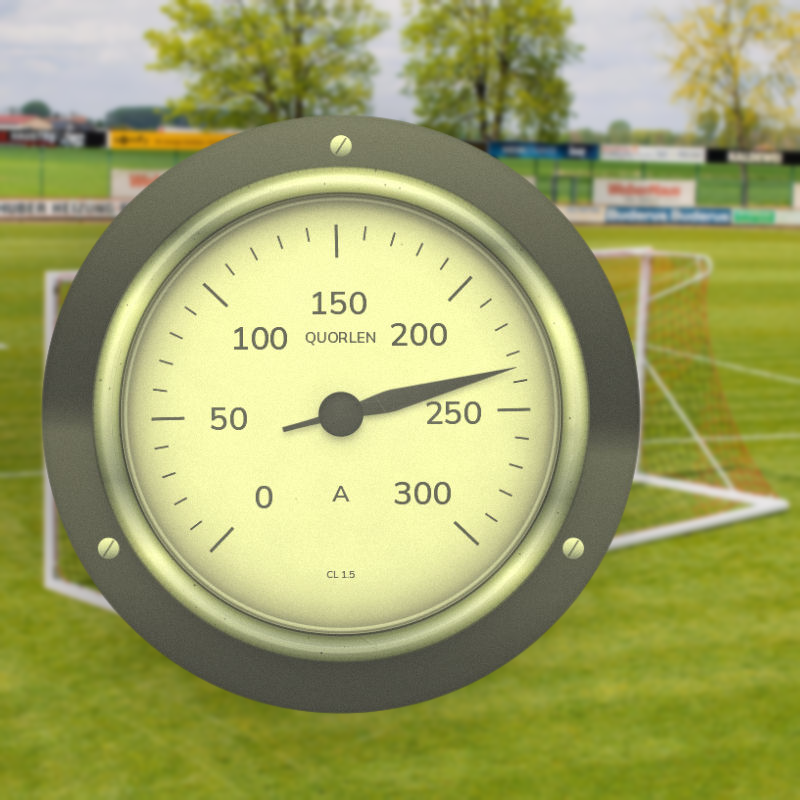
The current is 235A
